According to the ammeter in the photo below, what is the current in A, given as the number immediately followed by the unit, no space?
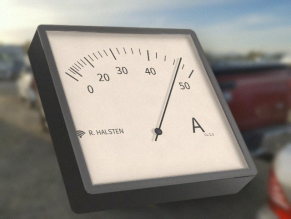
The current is 47A
